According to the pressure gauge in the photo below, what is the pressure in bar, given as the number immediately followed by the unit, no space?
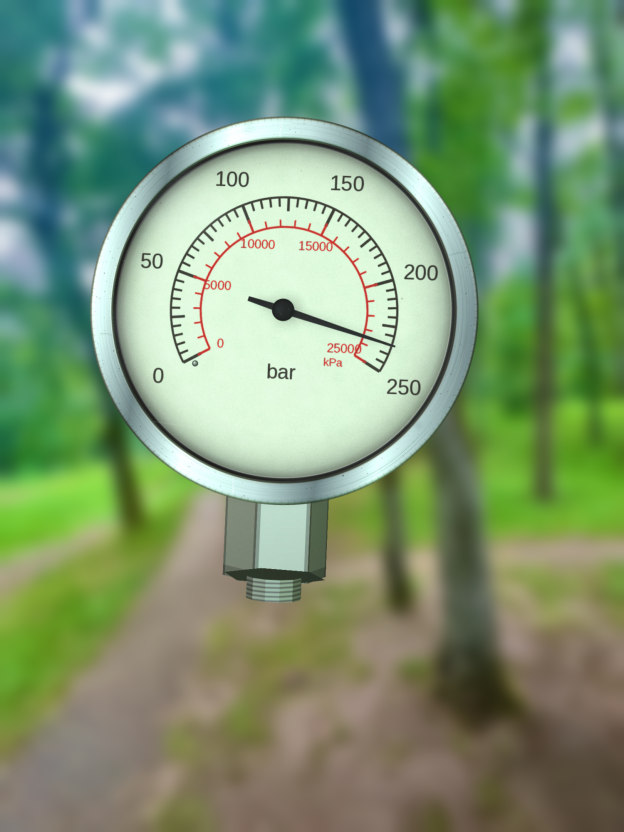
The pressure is 235bar
